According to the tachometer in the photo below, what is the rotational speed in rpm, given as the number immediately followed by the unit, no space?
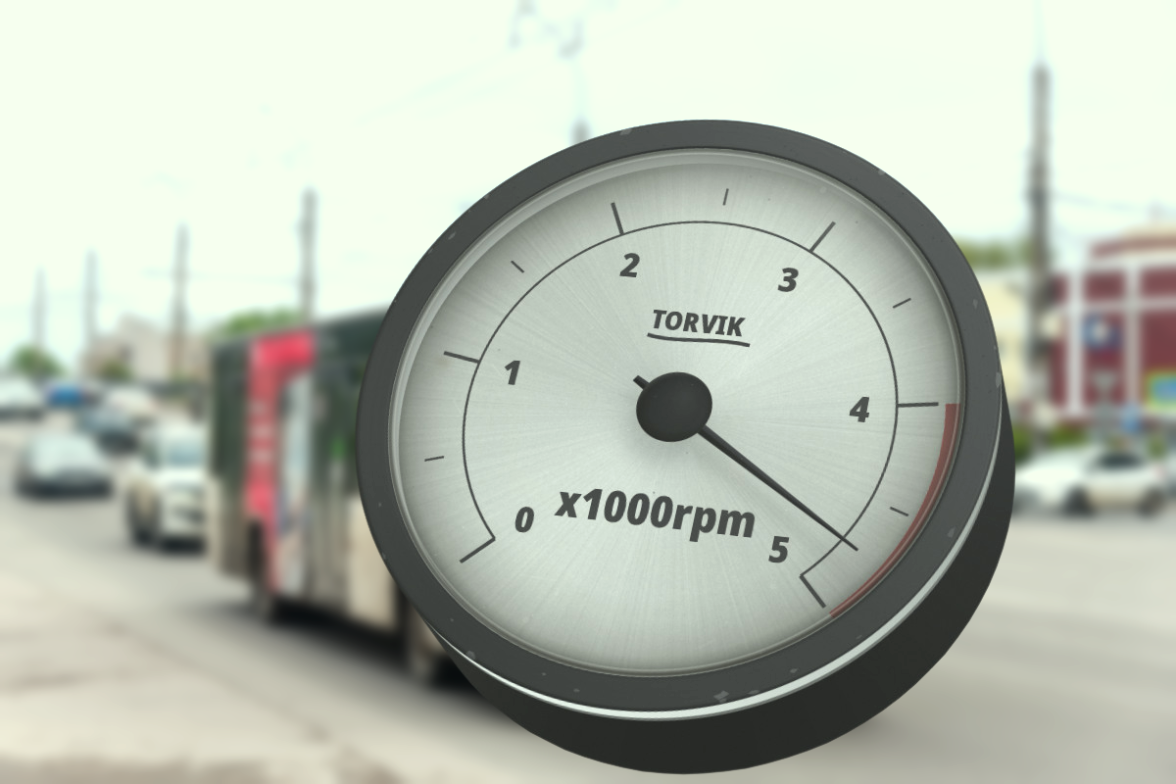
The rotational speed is 4750rpm
